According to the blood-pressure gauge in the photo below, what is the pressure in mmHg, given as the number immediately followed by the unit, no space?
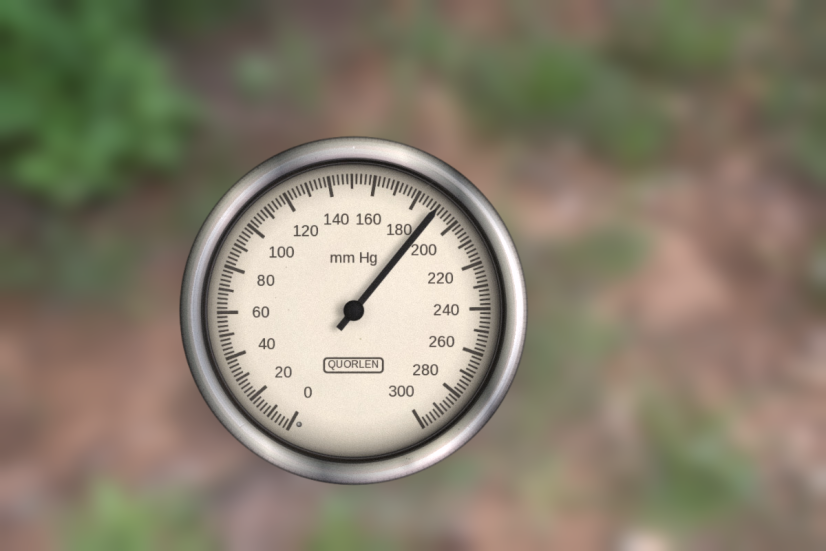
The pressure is 190mmHg
